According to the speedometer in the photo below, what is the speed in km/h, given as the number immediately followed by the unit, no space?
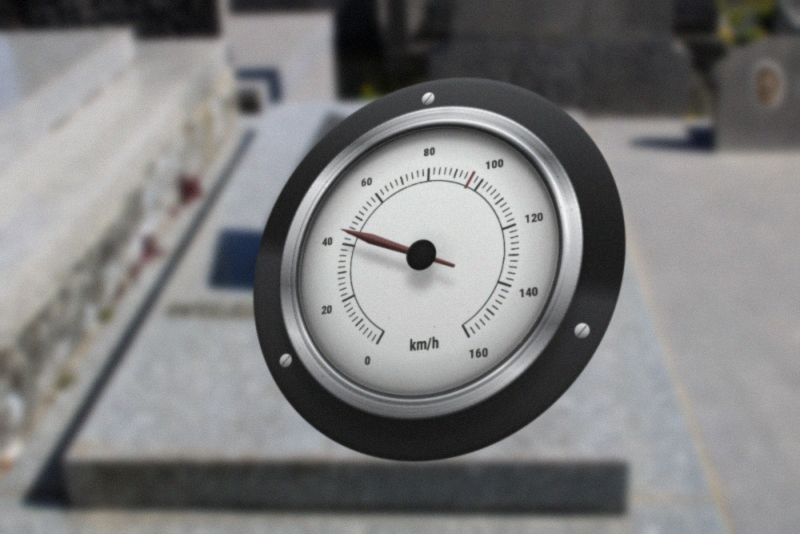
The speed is 44km/h
